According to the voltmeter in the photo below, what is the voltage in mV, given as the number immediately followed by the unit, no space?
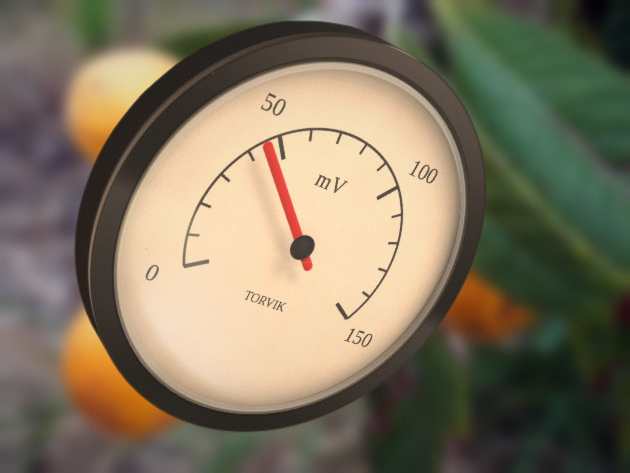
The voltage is 45mV
